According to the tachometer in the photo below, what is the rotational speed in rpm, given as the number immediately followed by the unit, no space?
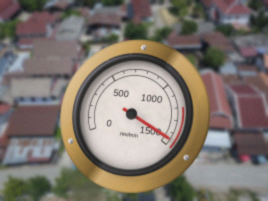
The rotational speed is 1450rpm
